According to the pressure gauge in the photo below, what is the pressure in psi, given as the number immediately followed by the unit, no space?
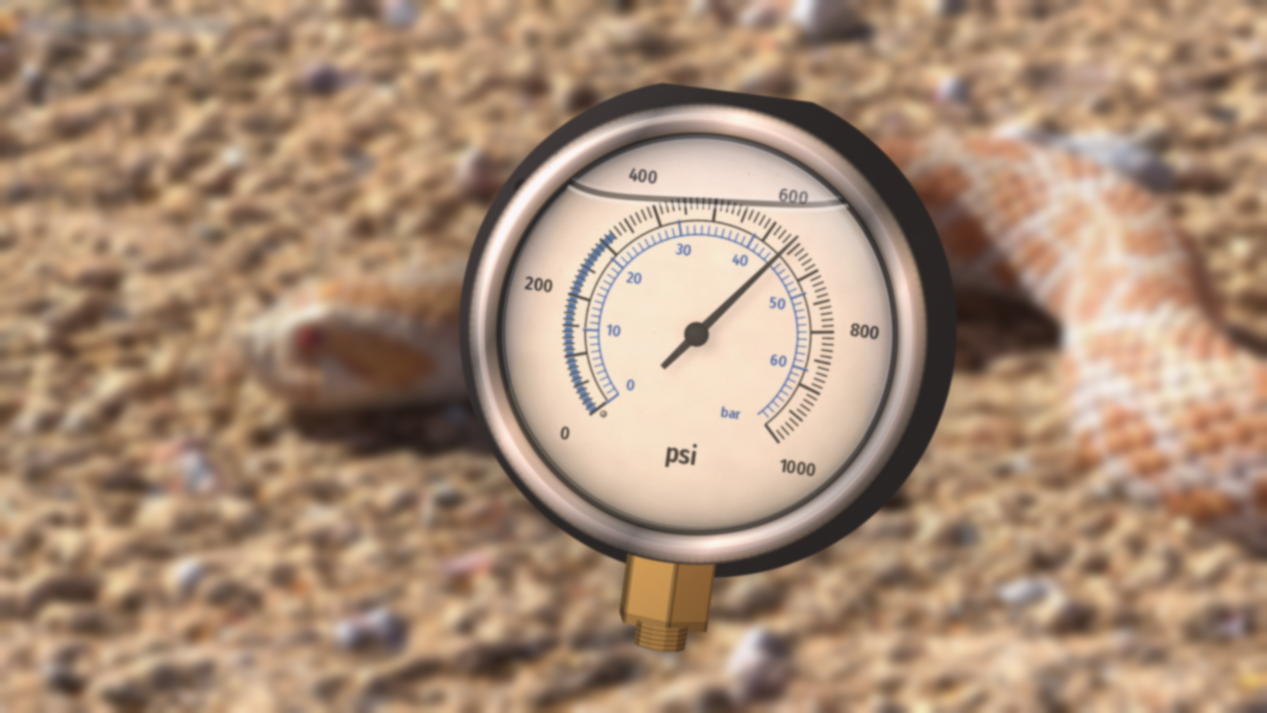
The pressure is 640psi
